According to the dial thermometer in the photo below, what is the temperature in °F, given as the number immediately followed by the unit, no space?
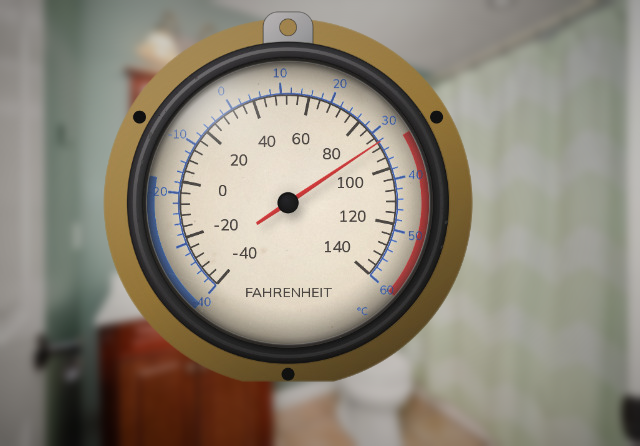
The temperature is 90°F
